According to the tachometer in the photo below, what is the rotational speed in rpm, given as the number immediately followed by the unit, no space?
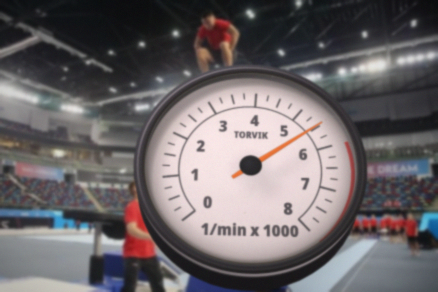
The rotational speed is 5500rpm
